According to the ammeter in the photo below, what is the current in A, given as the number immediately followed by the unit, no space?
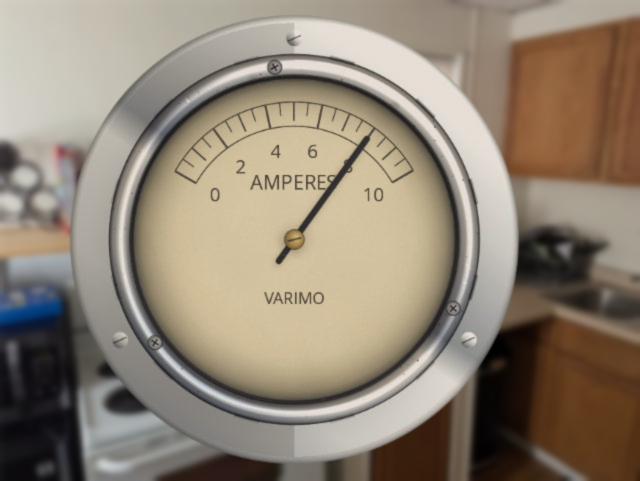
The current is 8A
